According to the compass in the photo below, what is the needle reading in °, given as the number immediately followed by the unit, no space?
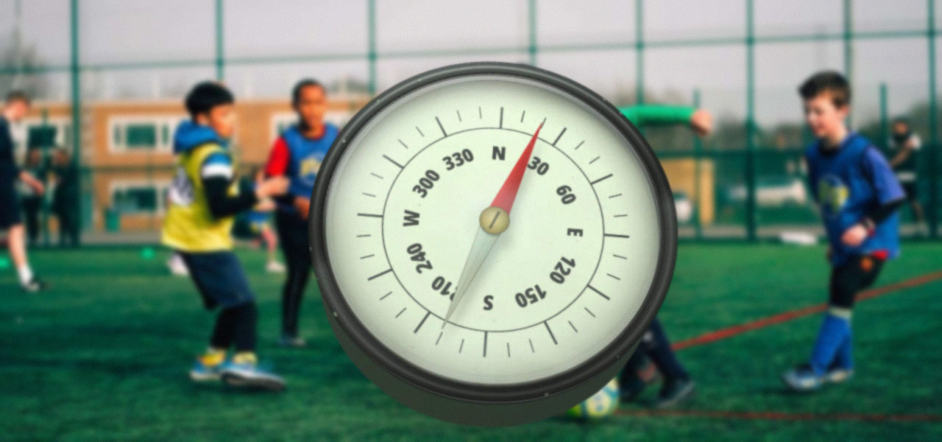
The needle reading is 20°
